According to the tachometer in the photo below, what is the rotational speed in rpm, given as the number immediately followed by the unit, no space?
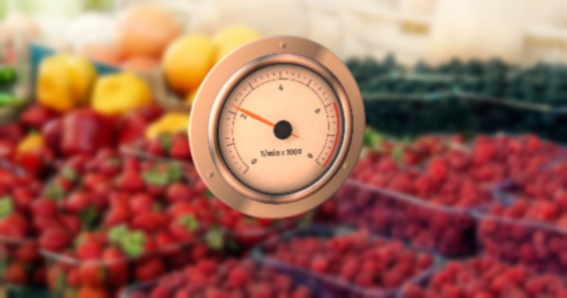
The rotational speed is 2200rpm
